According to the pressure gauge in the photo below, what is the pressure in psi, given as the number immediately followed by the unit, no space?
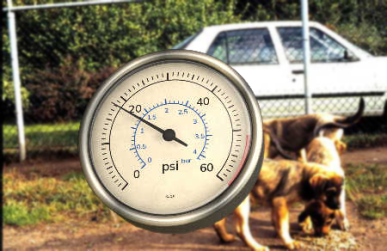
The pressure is 18psi
